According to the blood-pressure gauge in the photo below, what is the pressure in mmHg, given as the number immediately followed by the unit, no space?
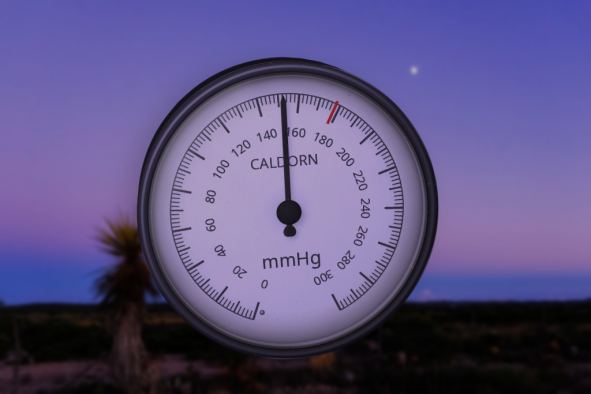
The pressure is 152mmHg
